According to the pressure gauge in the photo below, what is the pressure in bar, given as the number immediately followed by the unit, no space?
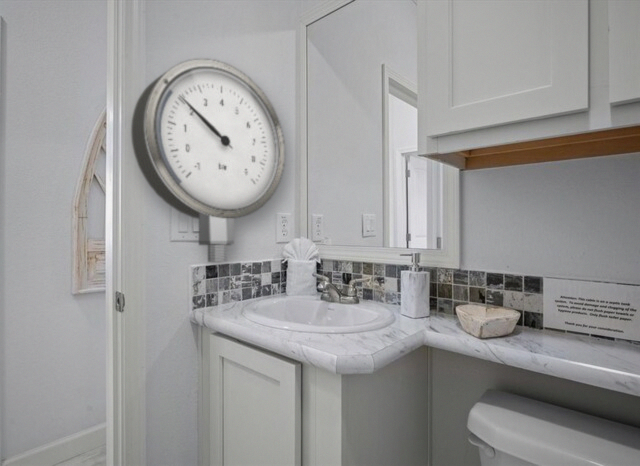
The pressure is 2bar
